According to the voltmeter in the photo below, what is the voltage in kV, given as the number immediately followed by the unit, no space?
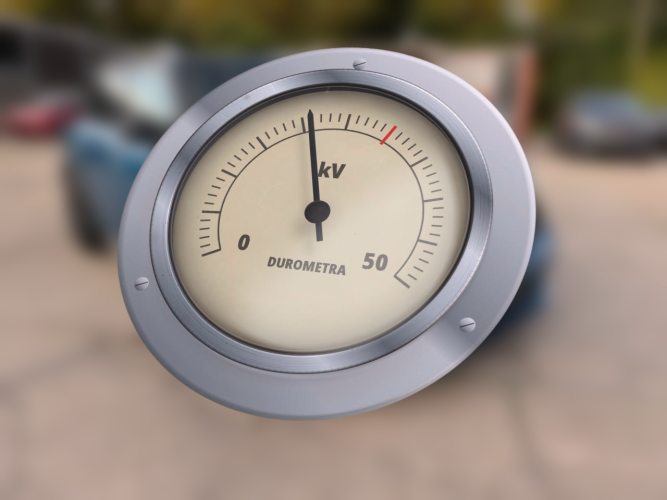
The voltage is 21kV
